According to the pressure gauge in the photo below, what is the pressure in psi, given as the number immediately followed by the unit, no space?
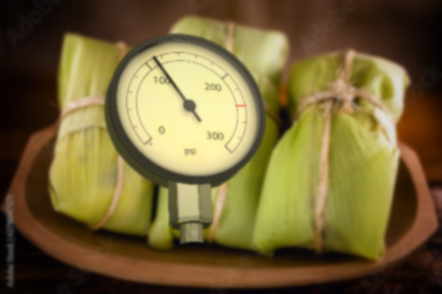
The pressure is 110psi
